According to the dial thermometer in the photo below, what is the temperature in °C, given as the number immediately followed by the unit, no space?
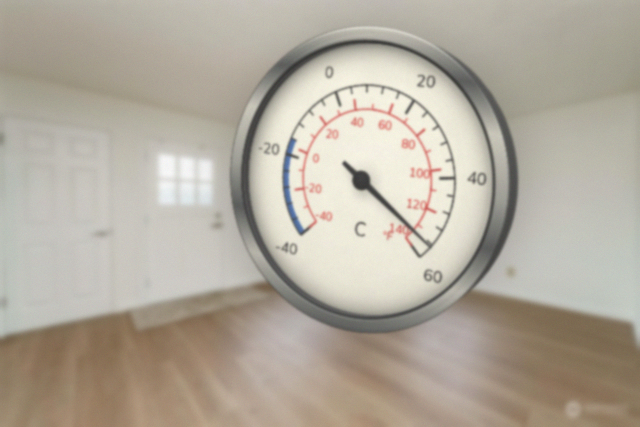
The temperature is 56°C
